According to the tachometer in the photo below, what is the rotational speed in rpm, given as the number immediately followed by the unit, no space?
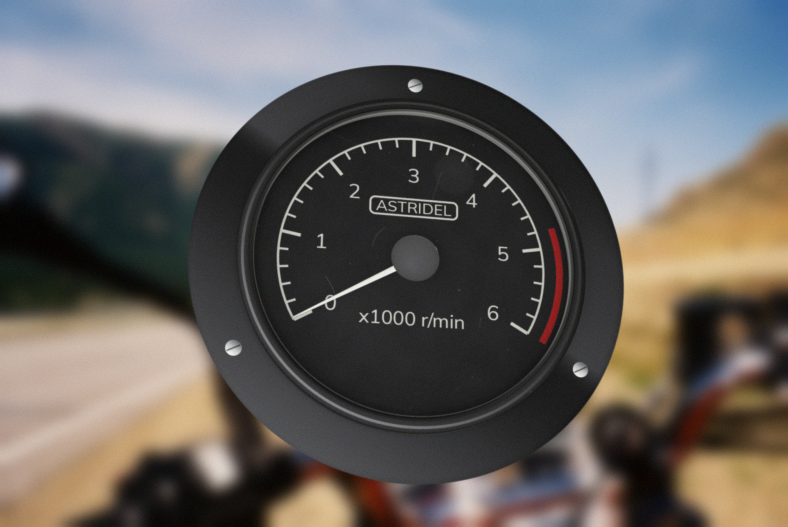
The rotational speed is 0rpm
